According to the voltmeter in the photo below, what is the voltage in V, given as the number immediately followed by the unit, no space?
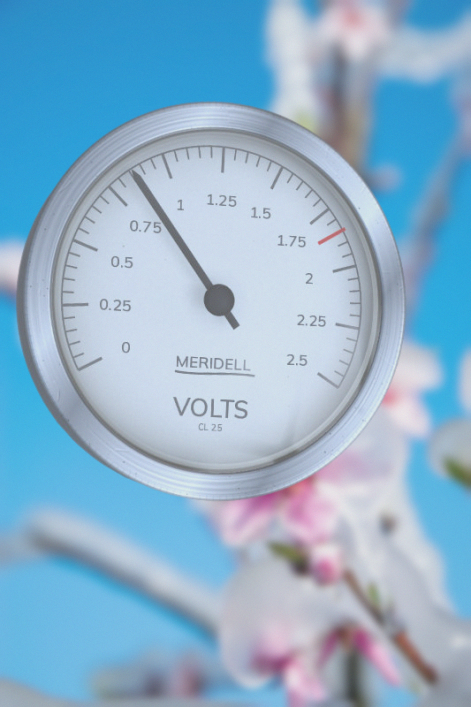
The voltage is 0.85V
